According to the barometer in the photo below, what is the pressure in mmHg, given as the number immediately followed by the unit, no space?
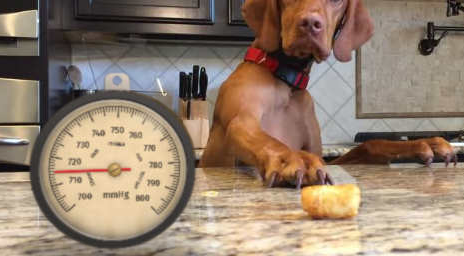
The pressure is 715mmHg
